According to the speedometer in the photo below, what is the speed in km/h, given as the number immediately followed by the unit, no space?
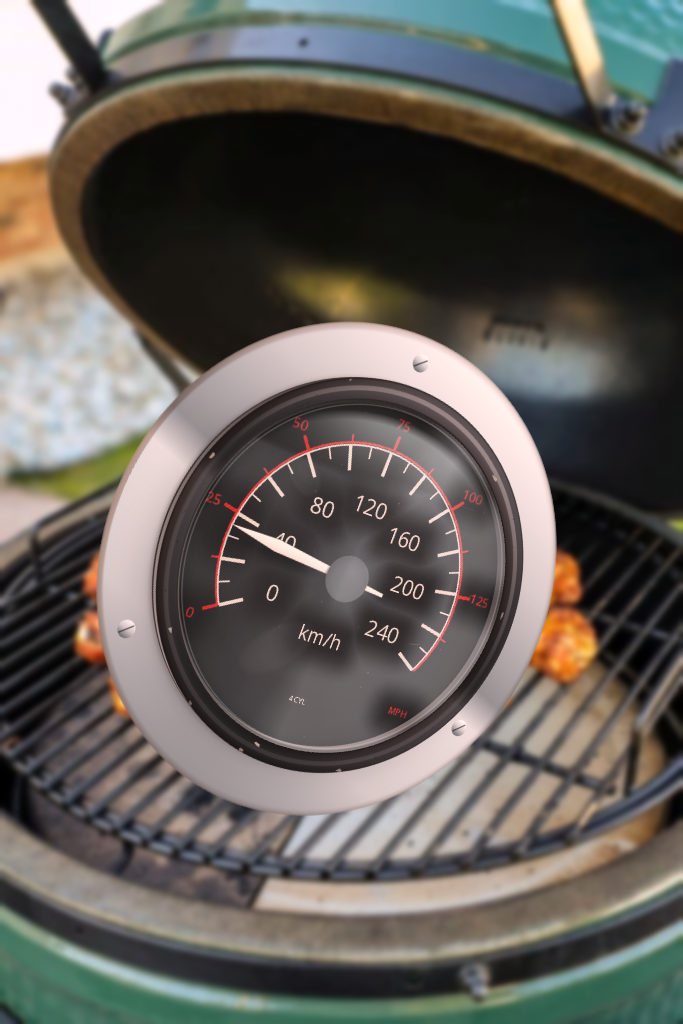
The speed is 35km/h
